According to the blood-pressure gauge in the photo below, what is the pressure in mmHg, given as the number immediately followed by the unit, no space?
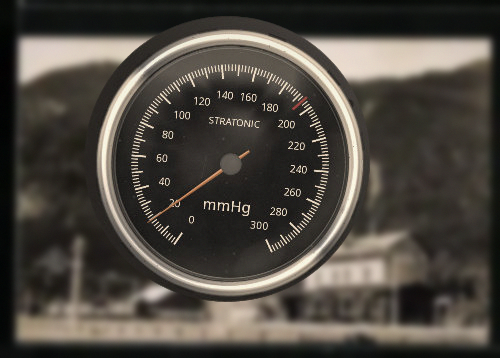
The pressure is 20mmHg
